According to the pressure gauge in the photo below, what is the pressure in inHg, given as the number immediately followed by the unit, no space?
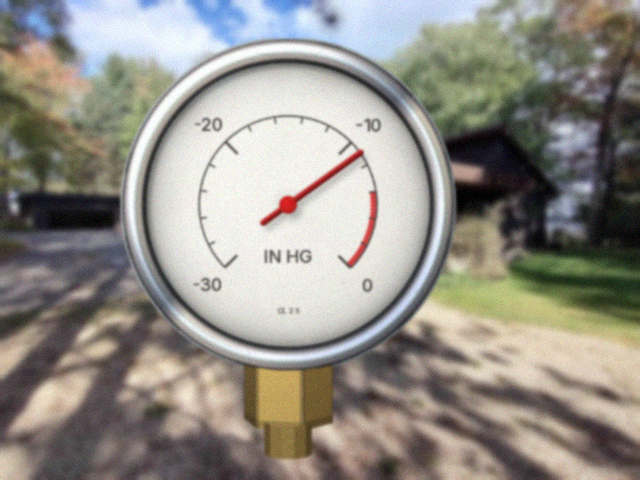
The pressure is -9inHg
